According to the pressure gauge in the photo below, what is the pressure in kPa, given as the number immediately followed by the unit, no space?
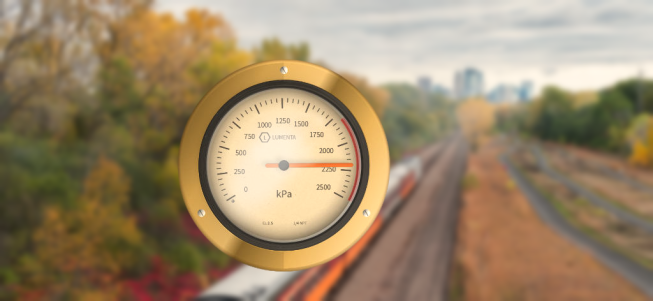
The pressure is 2200kPa
